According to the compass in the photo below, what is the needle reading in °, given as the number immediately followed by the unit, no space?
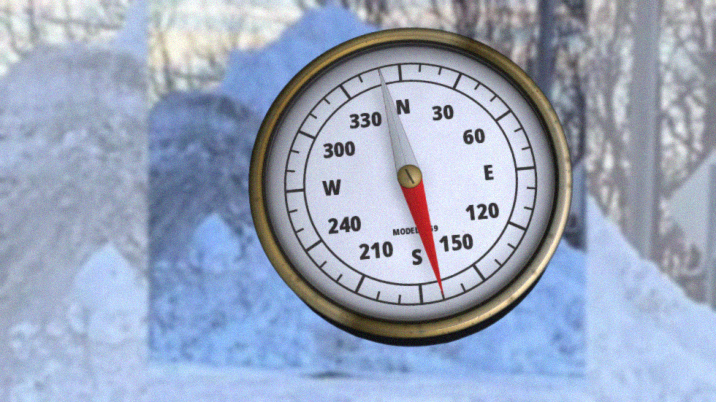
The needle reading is 170°
